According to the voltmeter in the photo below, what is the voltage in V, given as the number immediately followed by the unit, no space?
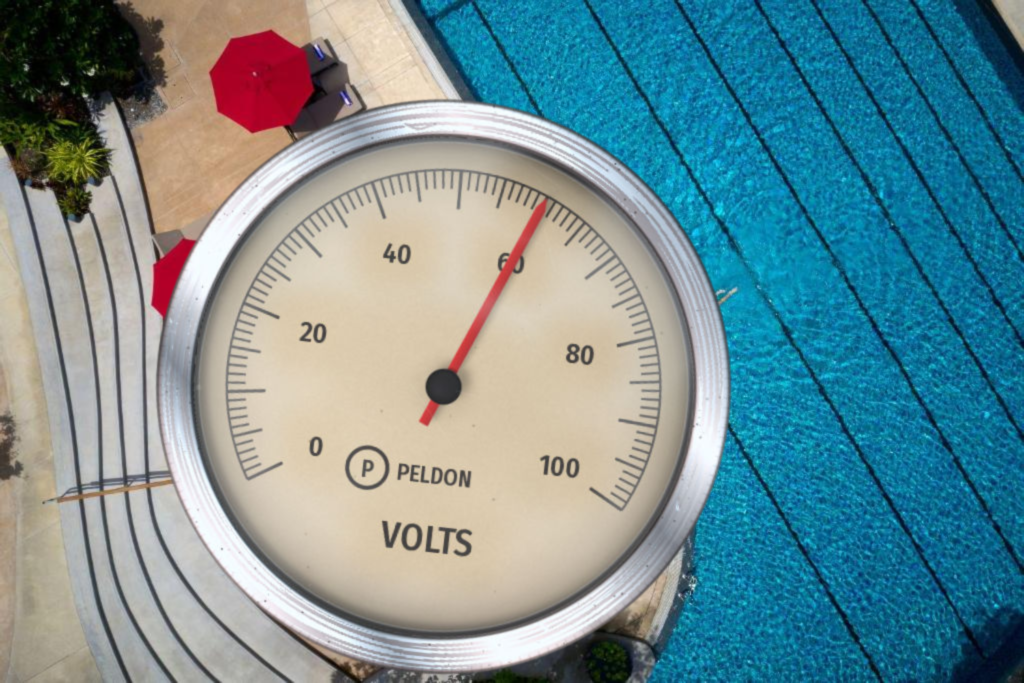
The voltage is 60V
